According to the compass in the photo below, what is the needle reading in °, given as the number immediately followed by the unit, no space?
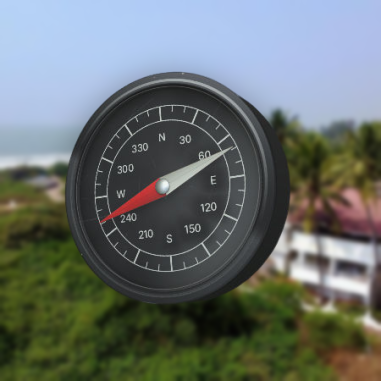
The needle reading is 250°
